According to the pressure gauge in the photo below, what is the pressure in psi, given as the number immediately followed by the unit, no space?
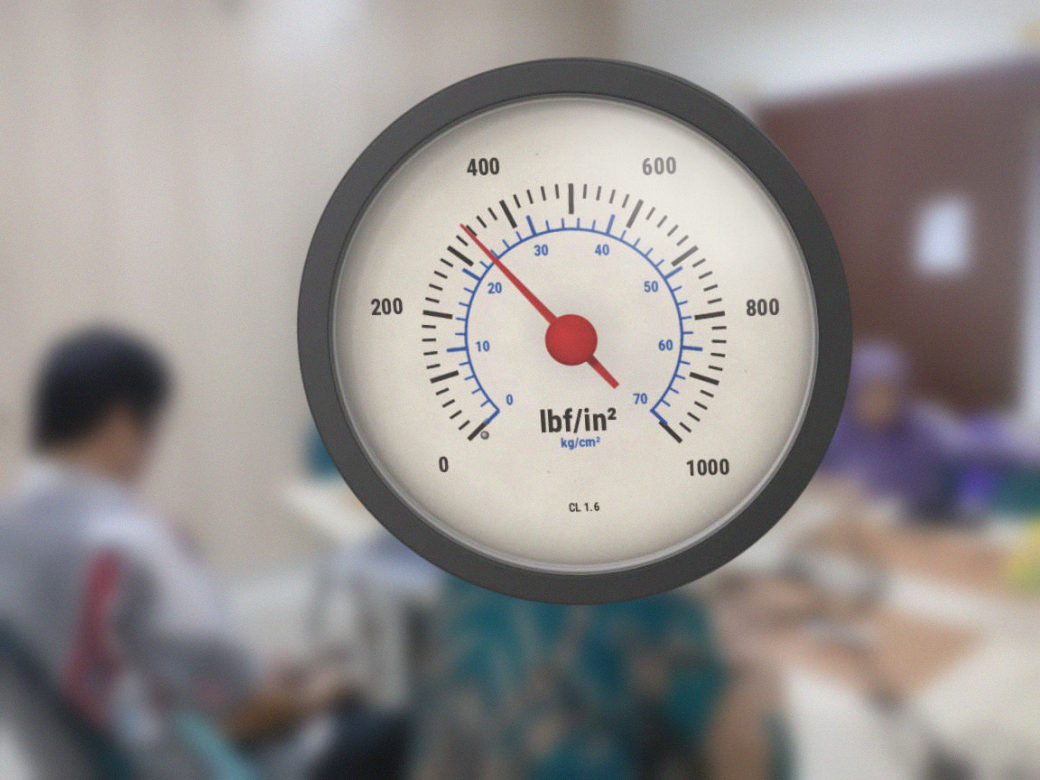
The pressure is 340psi
